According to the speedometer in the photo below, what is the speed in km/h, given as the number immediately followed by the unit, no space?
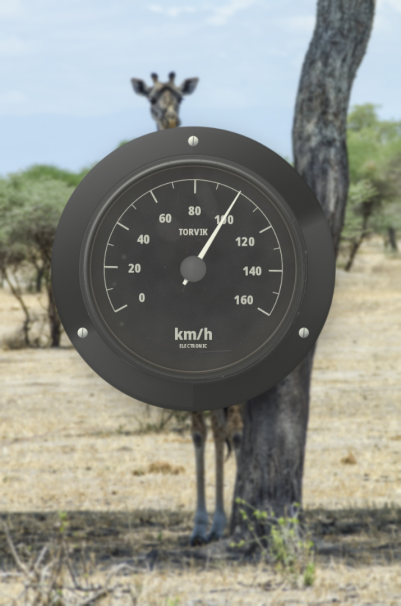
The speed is 100km/h
